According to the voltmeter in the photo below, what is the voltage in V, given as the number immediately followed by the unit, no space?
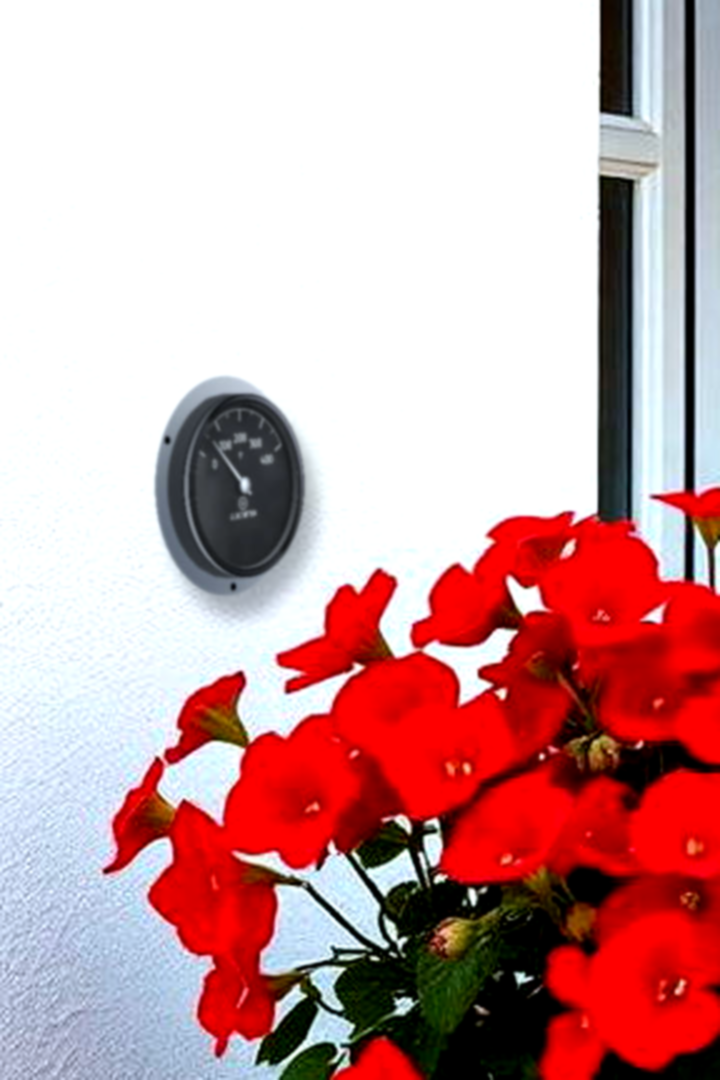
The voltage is 50V
